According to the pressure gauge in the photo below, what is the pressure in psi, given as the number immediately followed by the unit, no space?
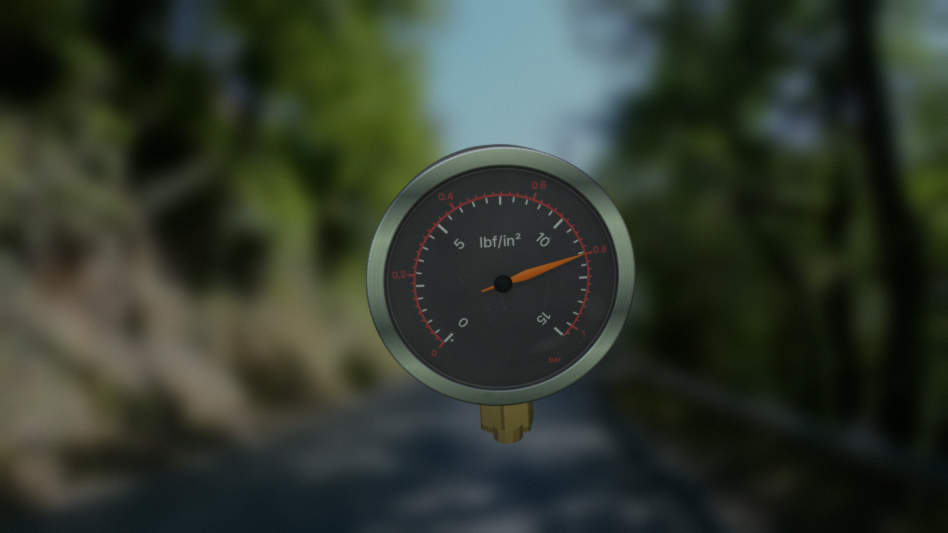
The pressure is 11.5psi
